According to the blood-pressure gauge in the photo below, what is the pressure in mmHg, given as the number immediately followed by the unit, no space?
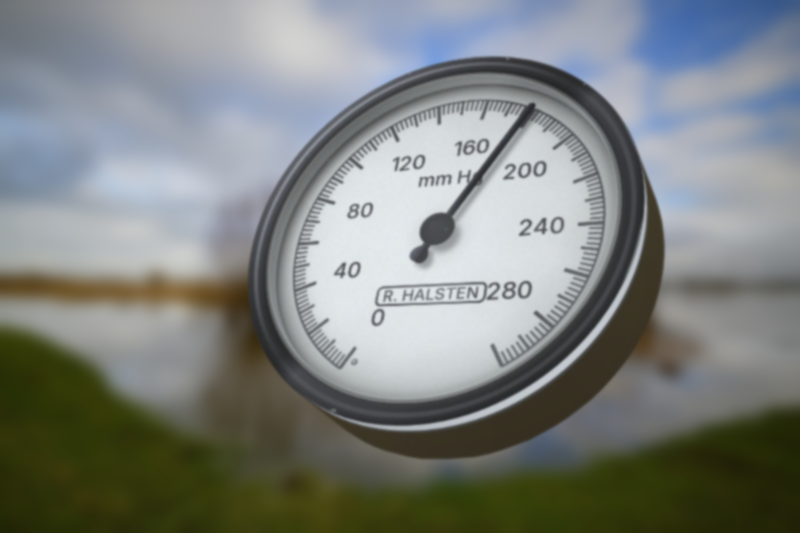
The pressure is 180mmHg
